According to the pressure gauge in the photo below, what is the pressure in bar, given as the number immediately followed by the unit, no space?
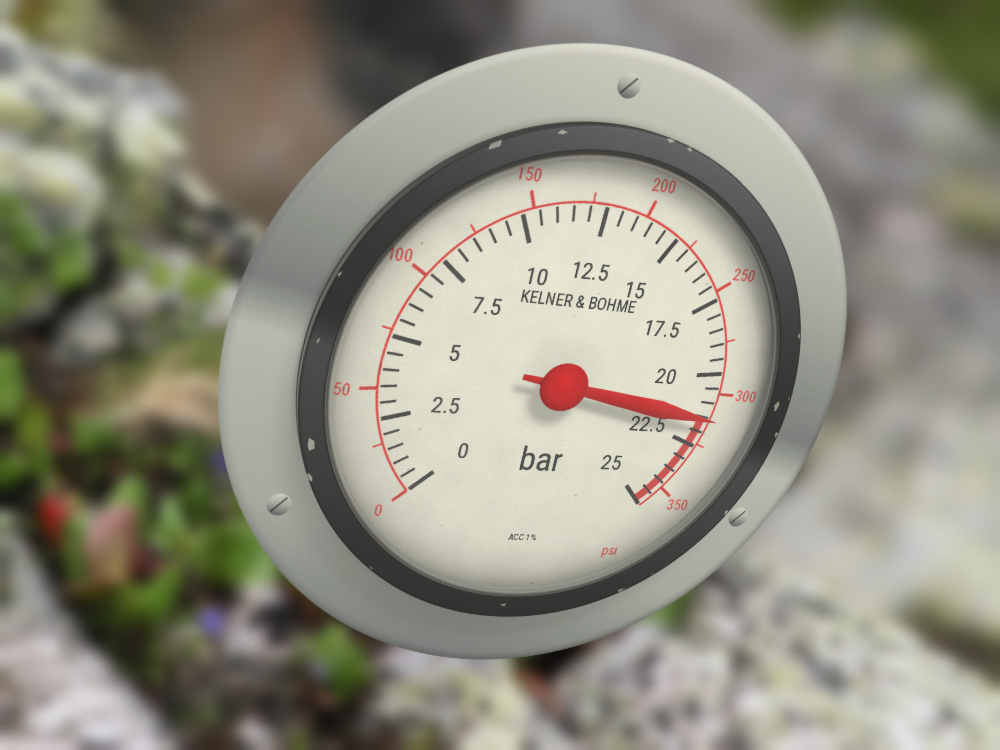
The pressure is 21.5bar
